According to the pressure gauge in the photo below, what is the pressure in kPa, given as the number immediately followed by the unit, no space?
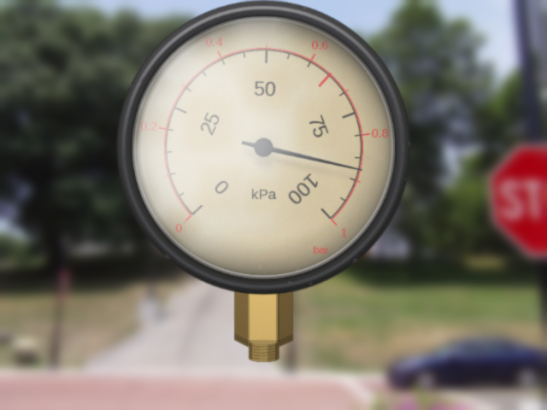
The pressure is 87.5kPa
